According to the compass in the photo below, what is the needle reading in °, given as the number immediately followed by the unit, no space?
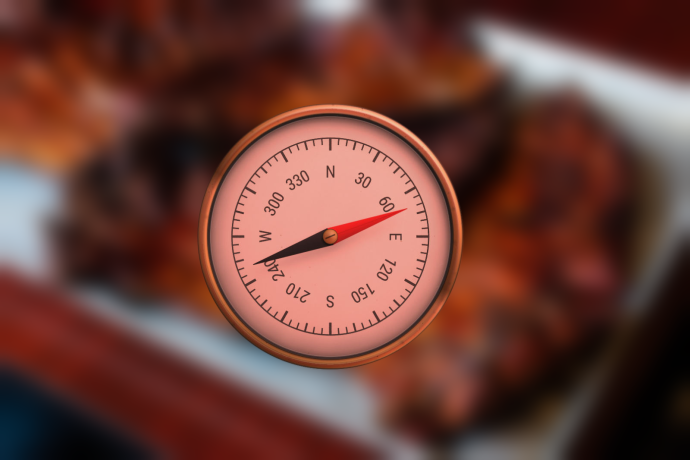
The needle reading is 70°
